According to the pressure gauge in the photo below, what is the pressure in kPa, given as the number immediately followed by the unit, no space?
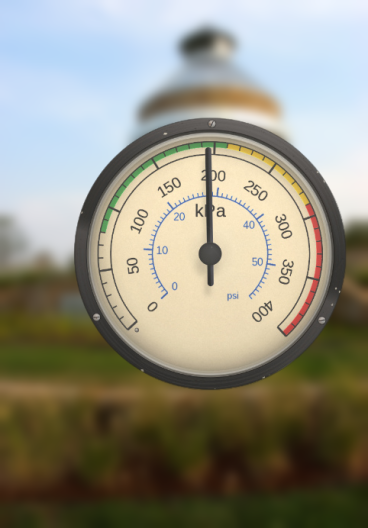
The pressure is 195kPa
